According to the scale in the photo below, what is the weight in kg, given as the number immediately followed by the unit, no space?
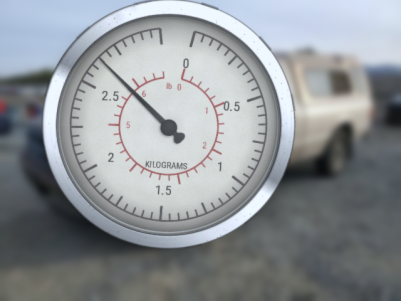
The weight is 2.65kg
